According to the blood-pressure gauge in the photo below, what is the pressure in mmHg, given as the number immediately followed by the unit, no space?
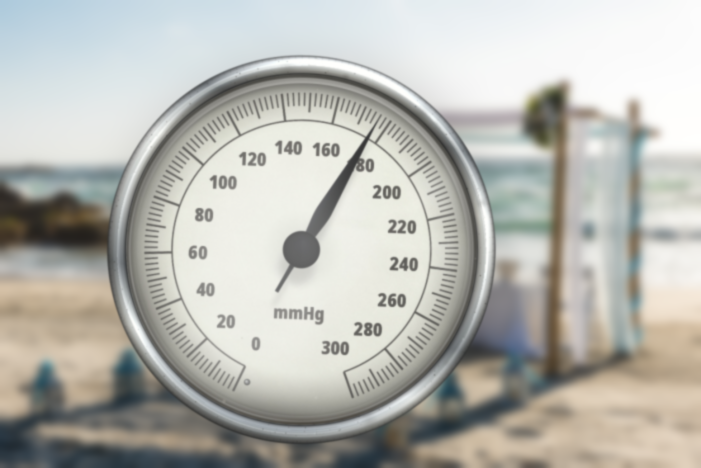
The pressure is 176mmHg
